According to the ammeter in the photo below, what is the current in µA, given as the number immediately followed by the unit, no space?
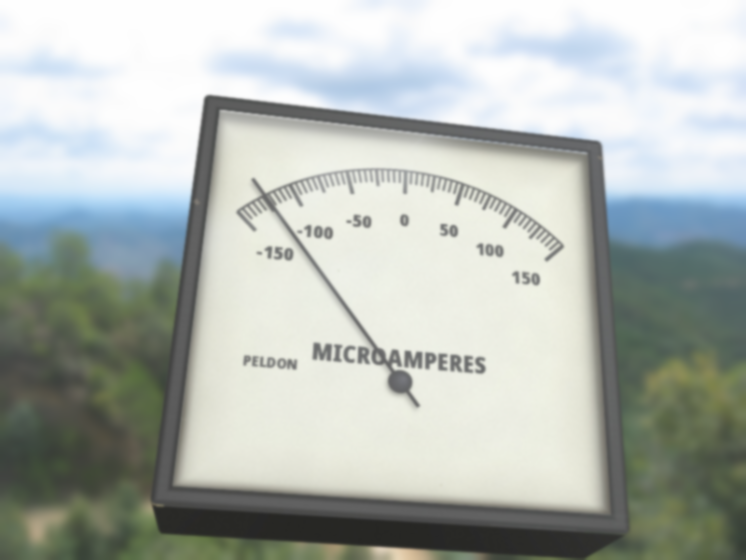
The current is -125µA
